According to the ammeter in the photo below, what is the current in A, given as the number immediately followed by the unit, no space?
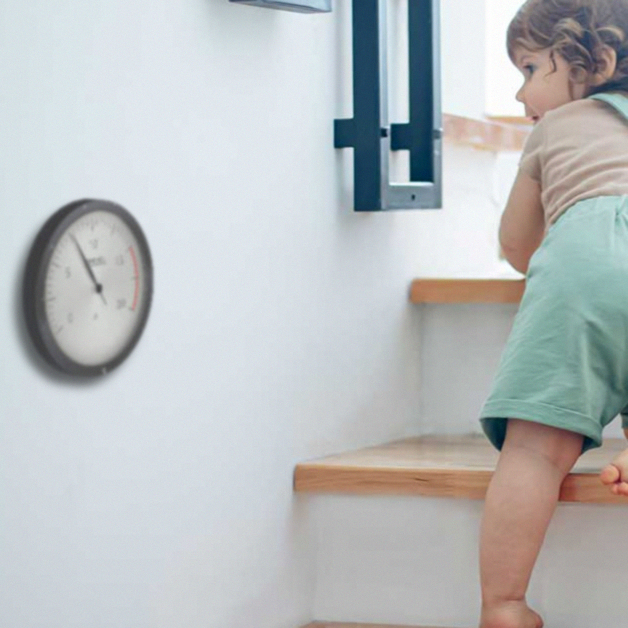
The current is 7.5A
